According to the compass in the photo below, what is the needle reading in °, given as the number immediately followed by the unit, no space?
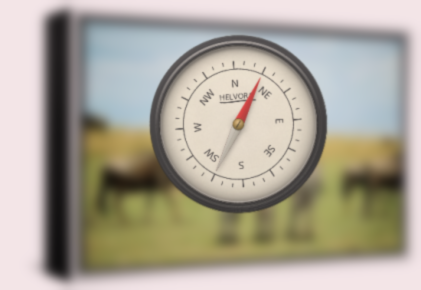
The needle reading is 30°
